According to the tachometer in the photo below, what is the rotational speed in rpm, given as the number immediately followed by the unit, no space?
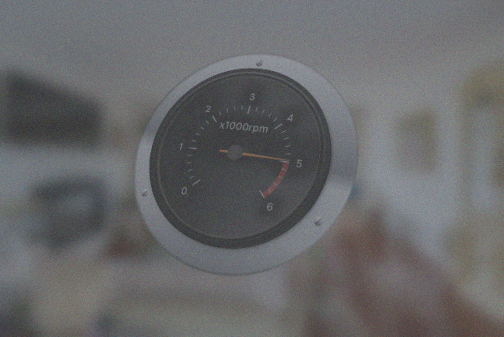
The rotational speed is 5000rpm
